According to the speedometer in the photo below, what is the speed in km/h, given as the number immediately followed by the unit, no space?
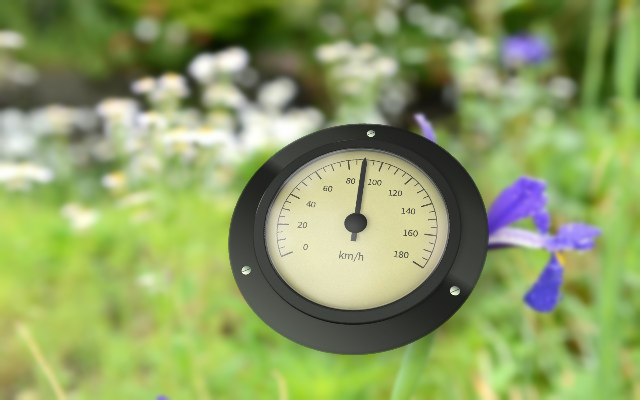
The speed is 90km/h
